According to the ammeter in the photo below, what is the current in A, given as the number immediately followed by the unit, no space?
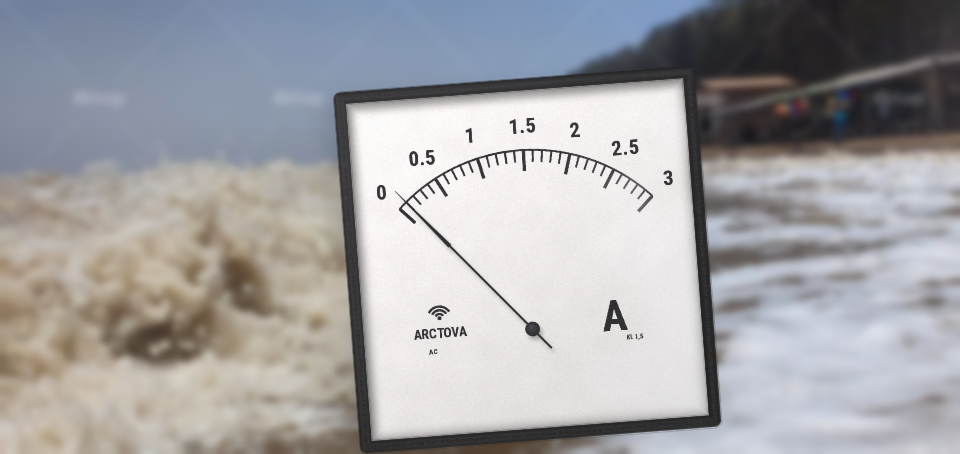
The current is 0.1A
